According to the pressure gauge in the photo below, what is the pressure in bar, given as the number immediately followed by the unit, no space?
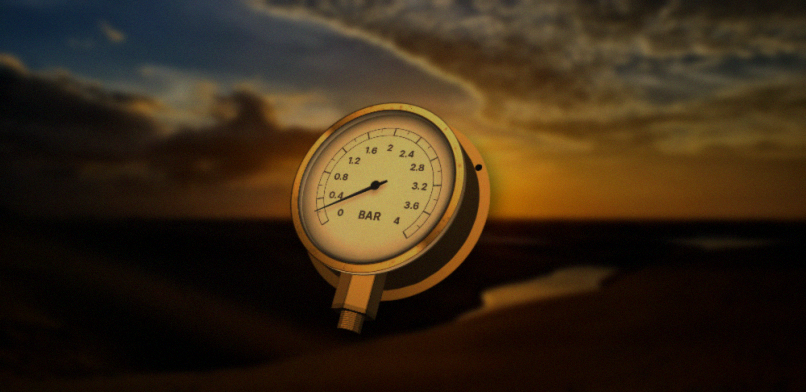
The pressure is 0.2bar
